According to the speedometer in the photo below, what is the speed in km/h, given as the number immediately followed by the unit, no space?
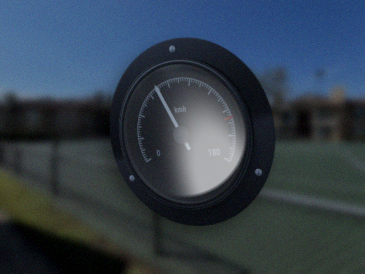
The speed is 70km/h
